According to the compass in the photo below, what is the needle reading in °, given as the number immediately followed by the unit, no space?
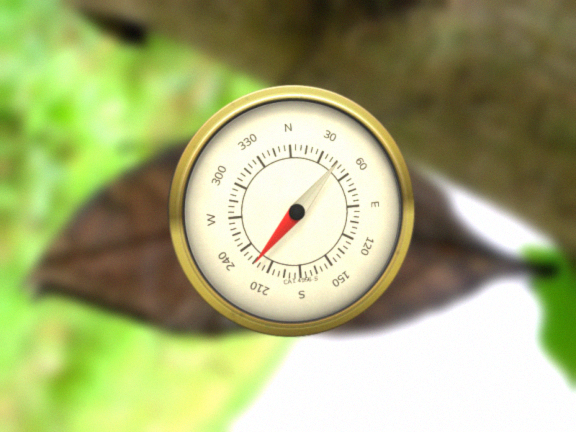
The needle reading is 225°
